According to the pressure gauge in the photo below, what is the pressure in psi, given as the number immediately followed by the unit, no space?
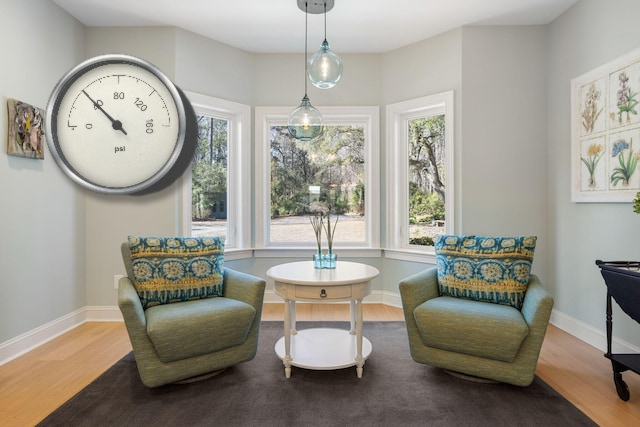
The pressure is 40psi
